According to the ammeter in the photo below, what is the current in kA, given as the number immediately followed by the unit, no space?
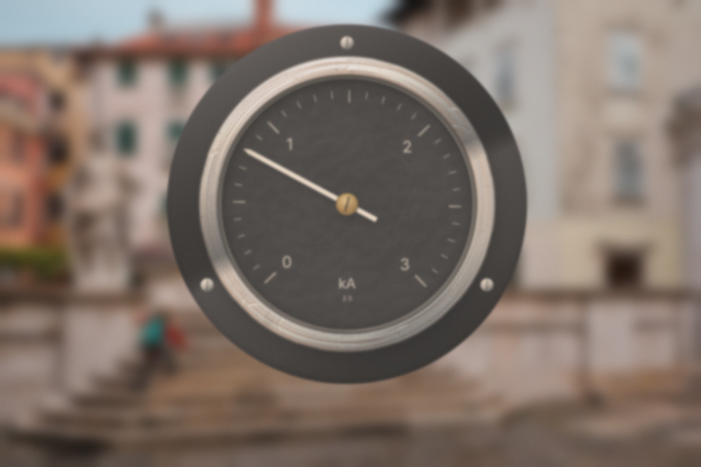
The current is 0.8kA
